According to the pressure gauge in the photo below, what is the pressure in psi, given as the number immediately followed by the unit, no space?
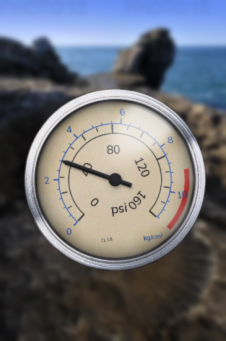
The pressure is 40psi
